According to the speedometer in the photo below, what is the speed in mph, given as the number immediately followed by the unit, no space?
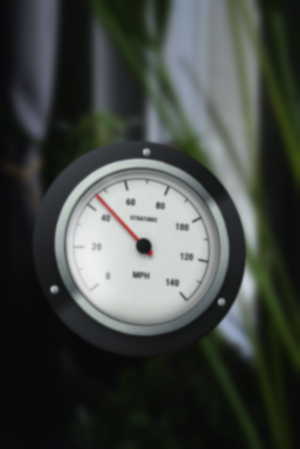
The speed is 45mph
